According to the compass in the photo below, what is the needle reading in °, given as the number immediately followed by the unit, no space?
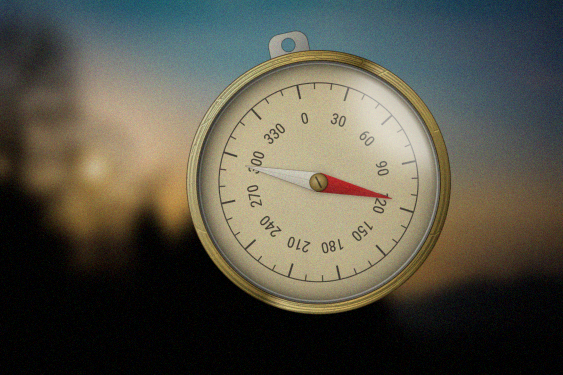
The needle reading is 115°
